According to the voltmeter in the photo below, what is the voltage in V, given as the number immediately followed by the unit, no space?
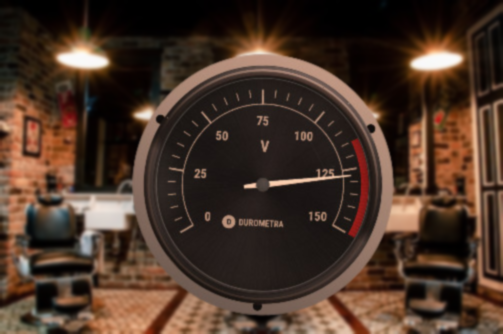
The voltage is 127.5V
